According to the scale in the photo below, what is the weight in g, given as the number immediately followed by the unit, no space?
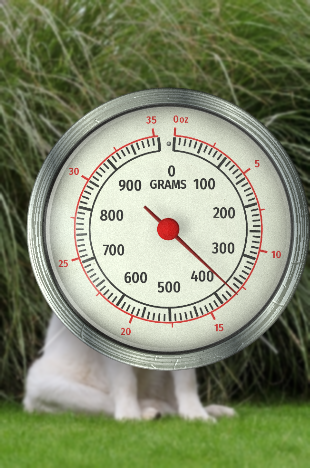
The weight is 370g
